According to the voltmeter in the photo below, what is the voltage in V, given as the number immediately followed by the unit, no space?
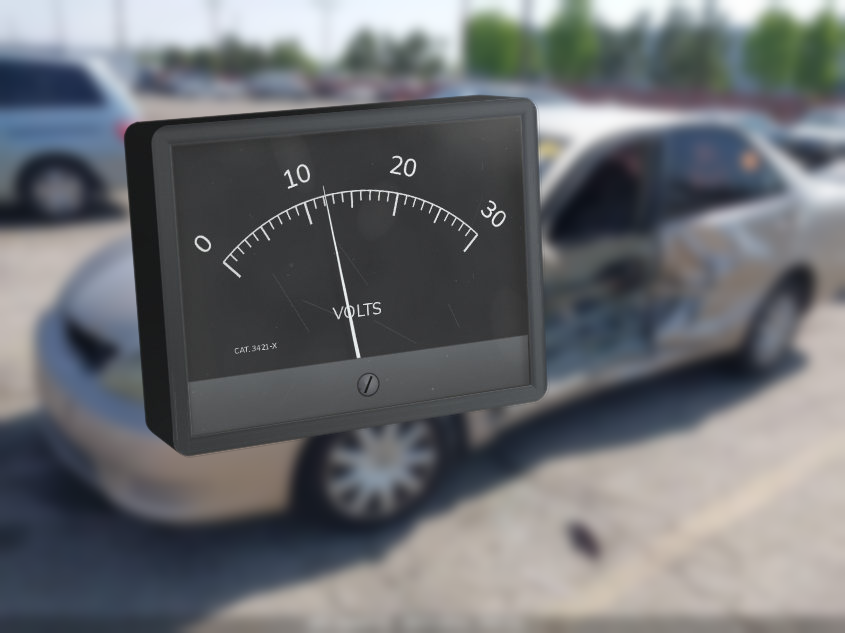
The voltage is 12V
